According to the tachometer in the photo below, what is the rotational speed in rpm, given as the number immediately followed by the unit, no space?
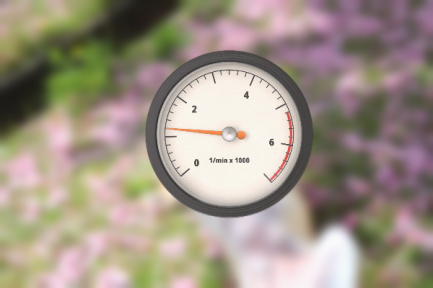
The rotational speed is 1200rpm
